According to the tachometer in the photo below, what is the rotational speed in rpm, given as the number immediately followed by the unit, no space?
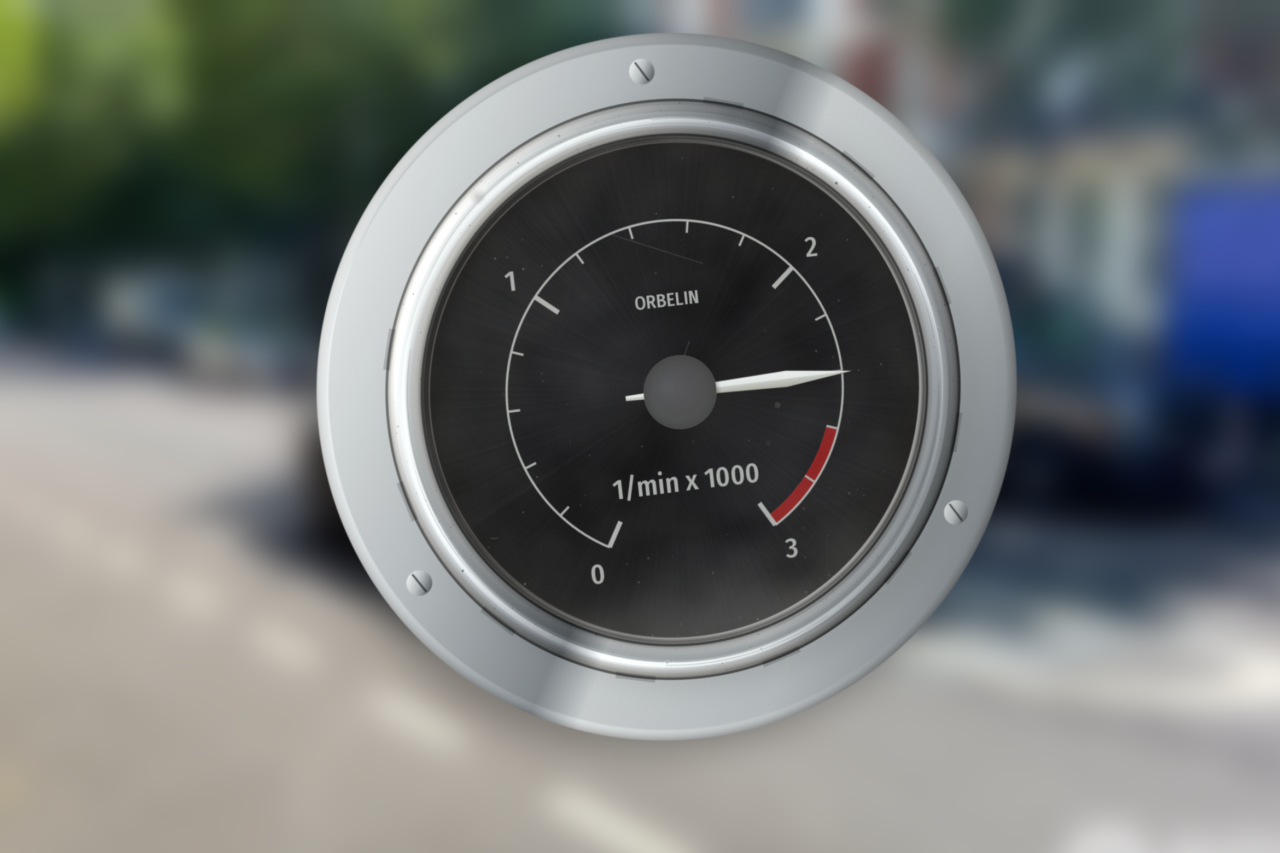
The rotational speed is 2400rpm
